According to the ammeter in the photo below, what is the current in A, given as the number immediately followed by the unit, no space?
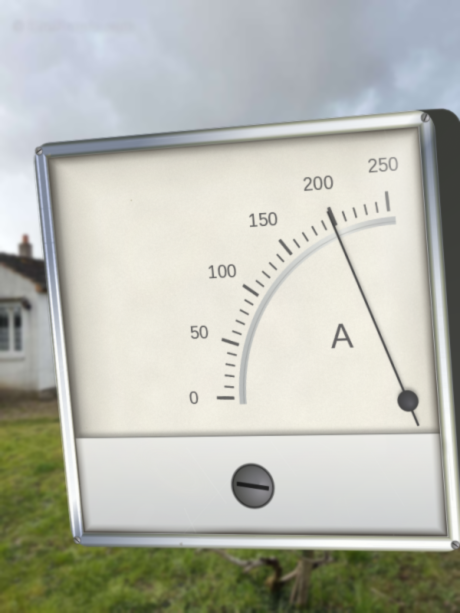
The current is 200A
